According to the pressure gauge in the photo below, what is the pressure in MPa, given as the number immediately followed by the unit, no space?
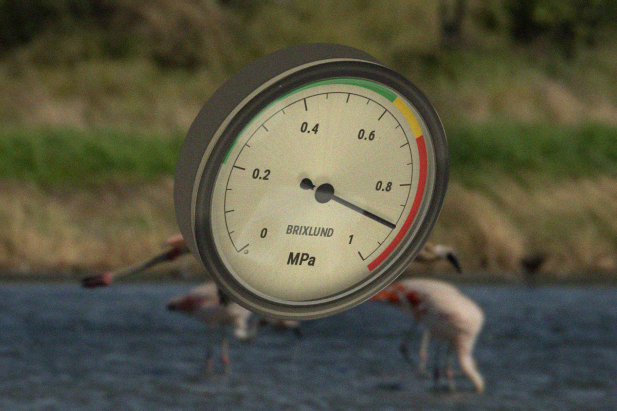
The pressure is 0.9MPa
